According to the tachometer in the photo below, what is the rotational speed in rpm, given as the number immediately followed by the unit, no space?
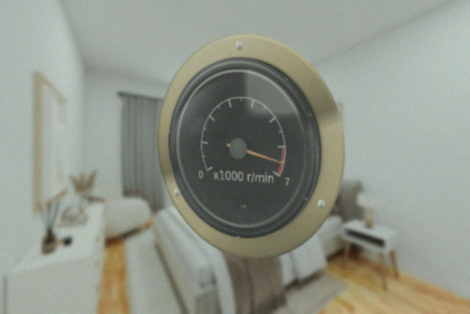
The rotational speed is 6500rpm
